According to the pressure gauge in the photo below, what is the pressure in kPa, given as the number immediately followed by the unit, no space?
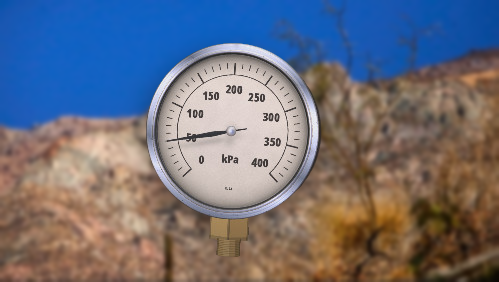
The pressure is 50kPa
